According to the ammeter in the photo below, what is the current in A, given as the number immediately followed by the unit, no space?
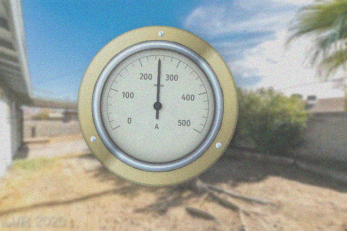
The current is 250A
